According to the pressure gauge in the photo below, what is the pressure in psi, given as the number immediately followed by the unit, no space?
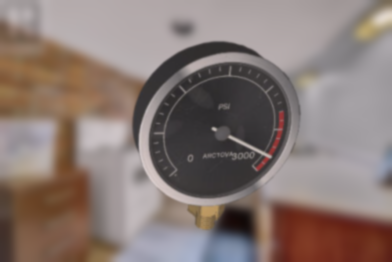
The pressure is 2800psi
